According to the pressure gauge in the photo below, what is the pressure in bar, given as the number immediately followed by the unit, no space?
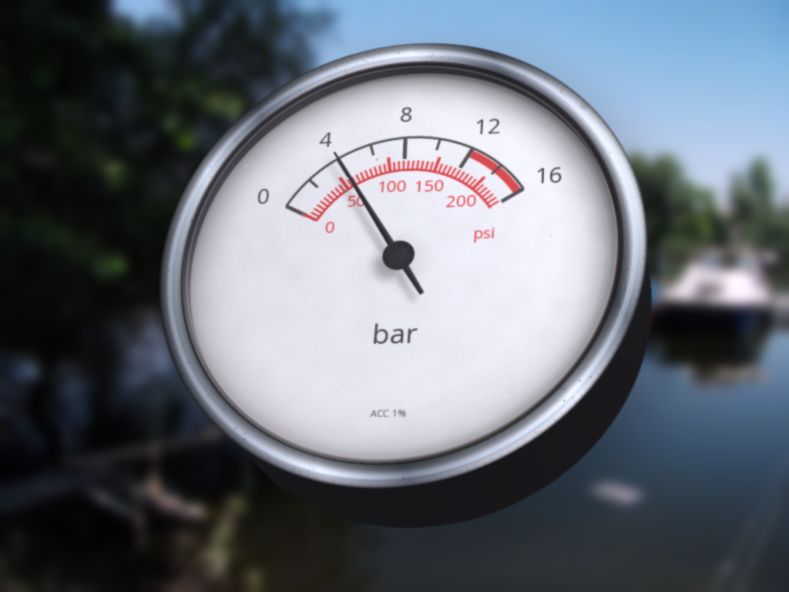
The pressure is 4bar
